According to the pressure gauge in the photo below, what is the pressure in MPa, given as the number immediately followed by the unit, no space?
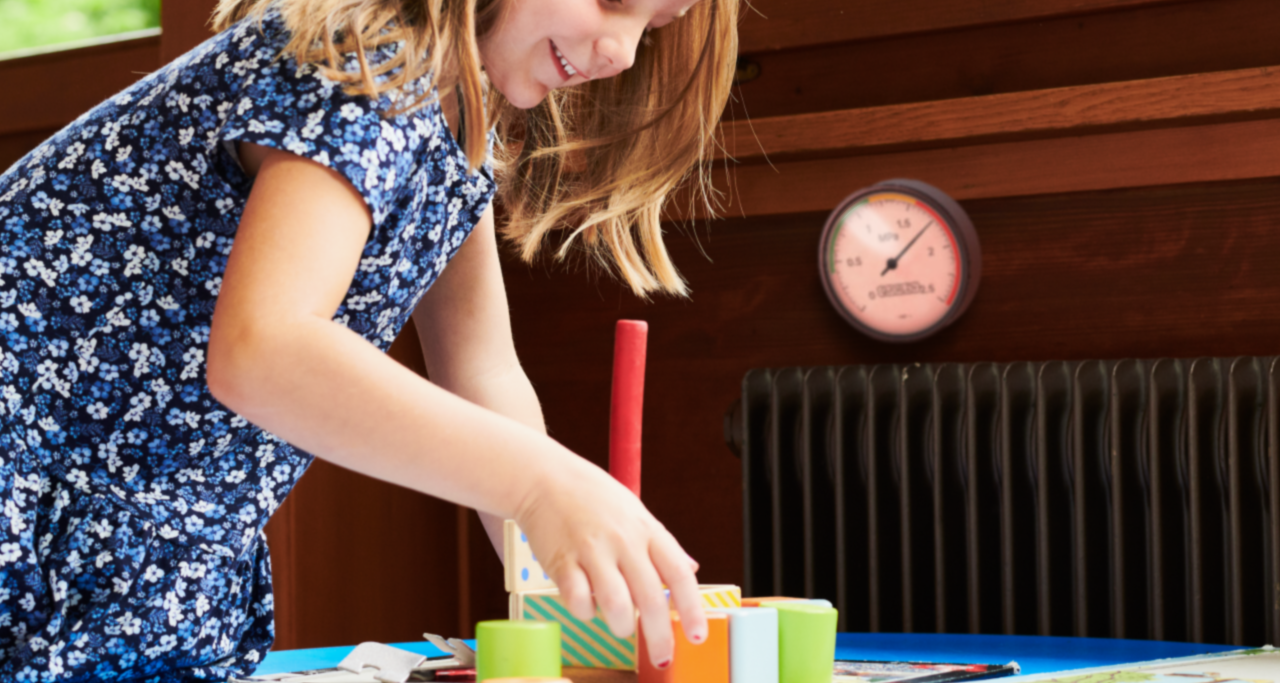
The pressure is 1.75MPa
